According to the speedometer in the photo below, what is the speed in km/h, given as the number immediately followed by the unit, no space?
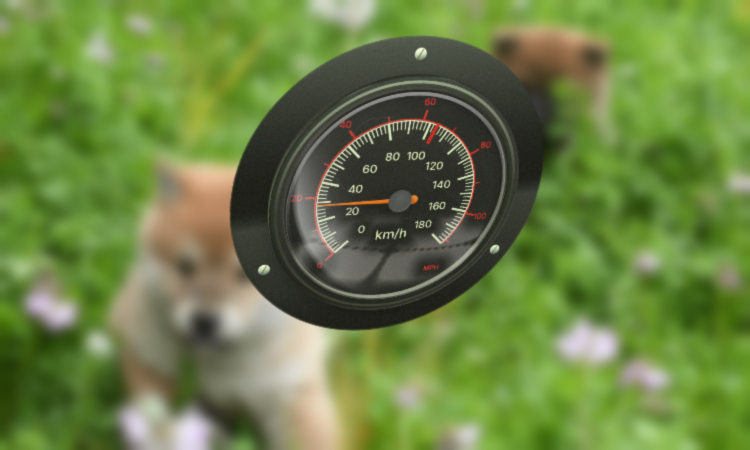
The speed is 30km/h
